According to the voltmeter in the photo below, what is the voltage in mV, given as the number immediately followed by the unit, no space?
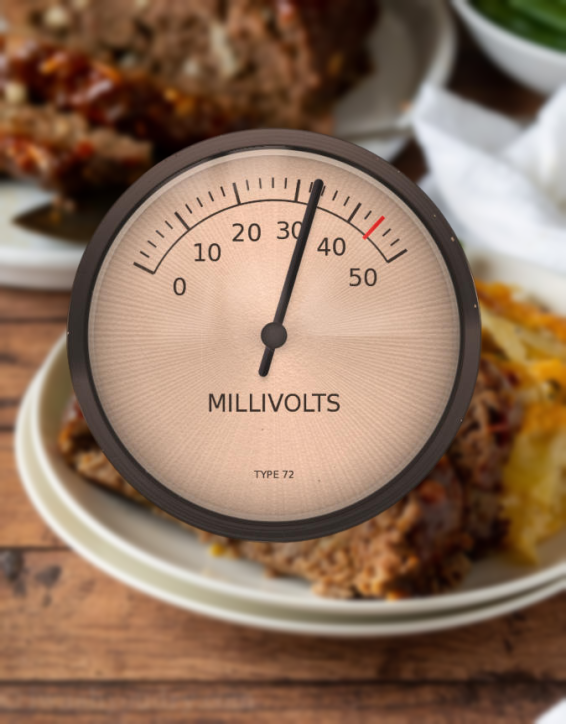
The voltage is 33mV
